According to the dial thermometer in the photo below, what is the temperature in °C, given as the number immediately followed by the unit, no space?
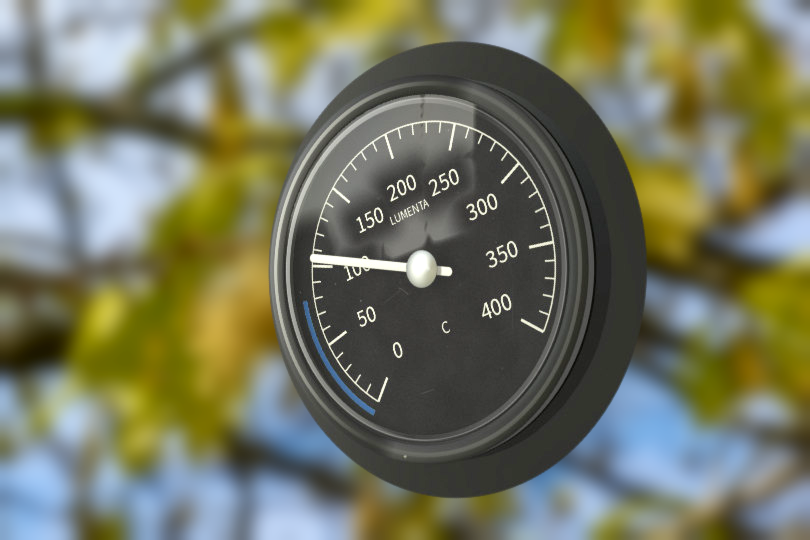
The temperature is 105°C
